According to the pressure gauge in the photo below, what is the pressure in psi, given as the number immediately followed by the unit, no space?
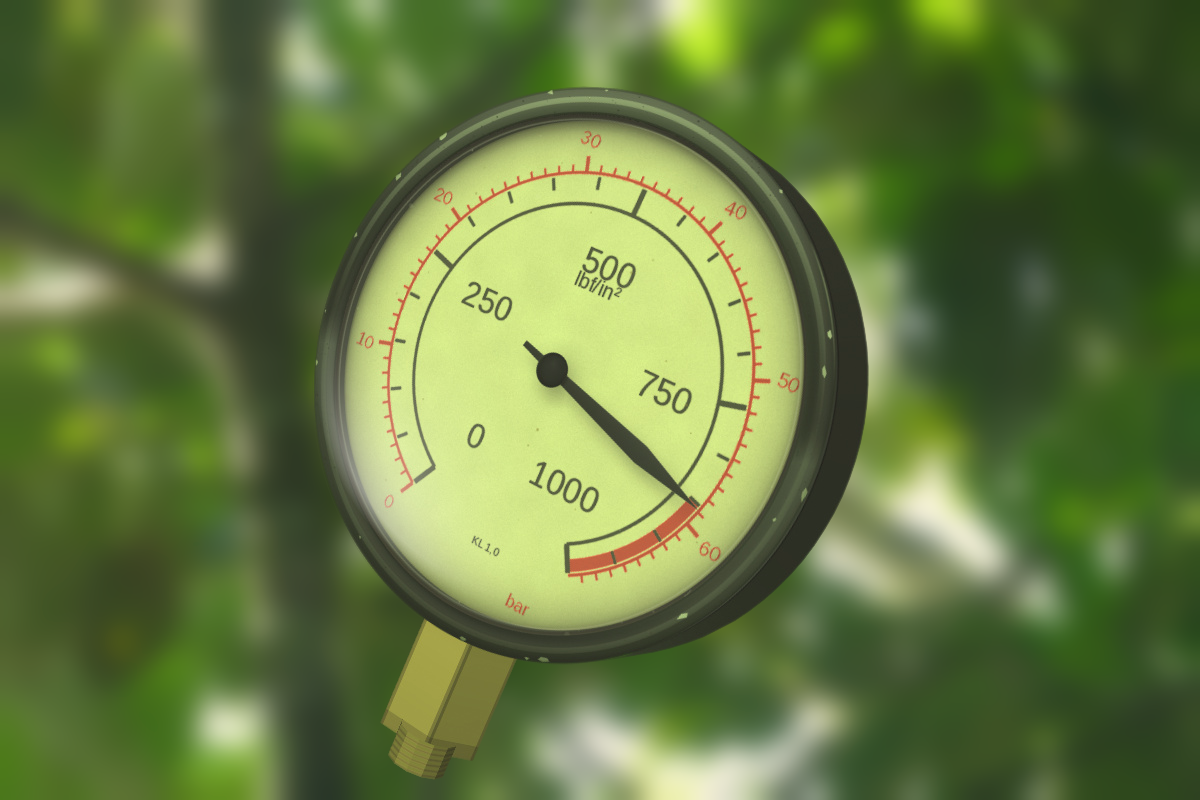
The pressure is 850psi
